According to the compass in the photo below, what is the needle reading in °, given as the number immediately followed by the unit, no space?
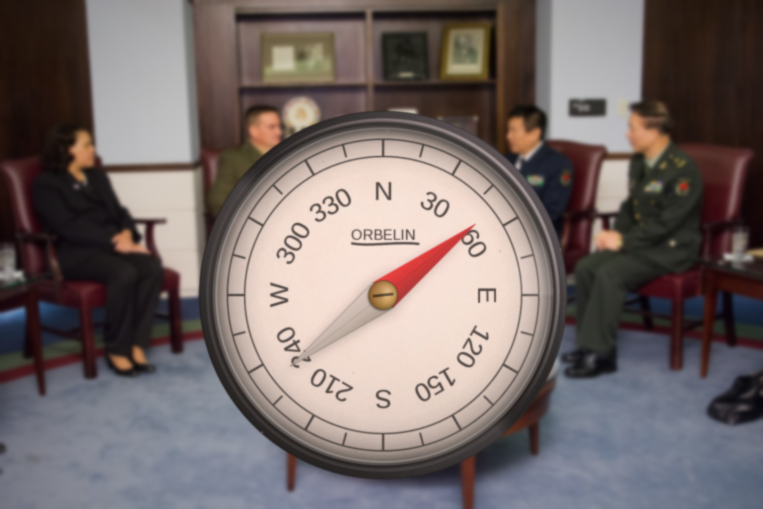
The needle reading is 52.5°
